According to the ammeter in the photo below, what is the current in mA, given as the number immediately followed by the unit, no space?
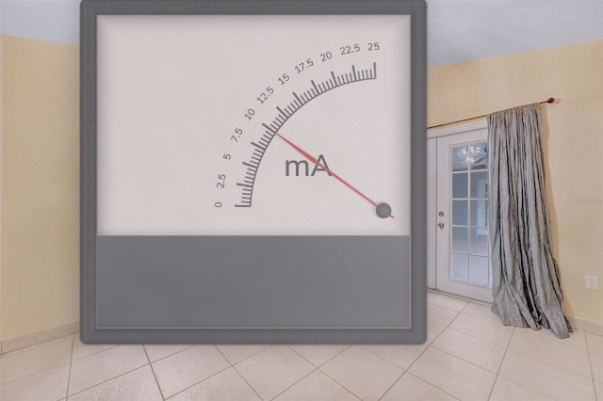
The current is 10mA
